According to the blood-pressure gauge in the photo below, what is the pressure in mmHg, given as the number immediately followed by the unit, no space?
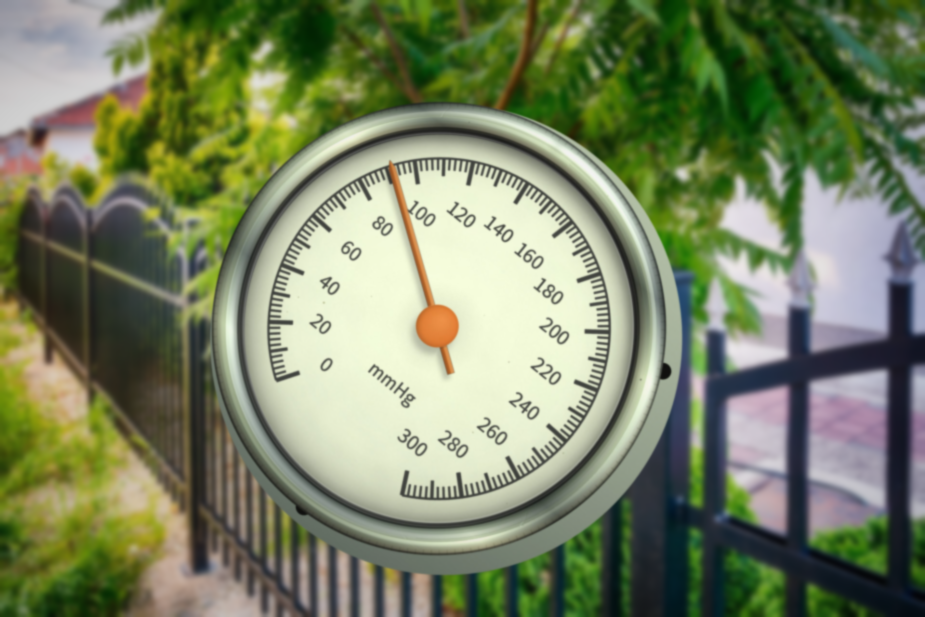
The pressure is 92mmHg
